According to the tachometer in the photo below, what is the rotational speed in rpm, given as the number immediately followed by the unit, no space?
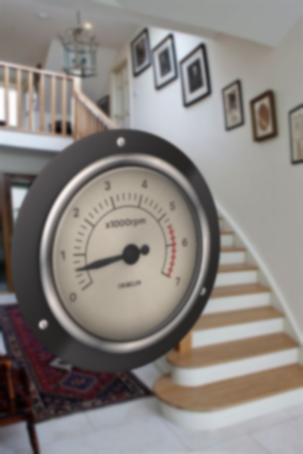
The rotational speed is 600rpm
